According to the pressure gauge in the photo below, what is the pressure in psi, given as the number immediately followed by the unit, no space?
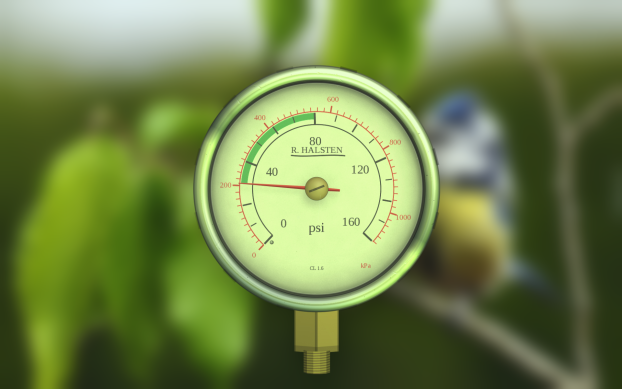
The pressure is 30psi
